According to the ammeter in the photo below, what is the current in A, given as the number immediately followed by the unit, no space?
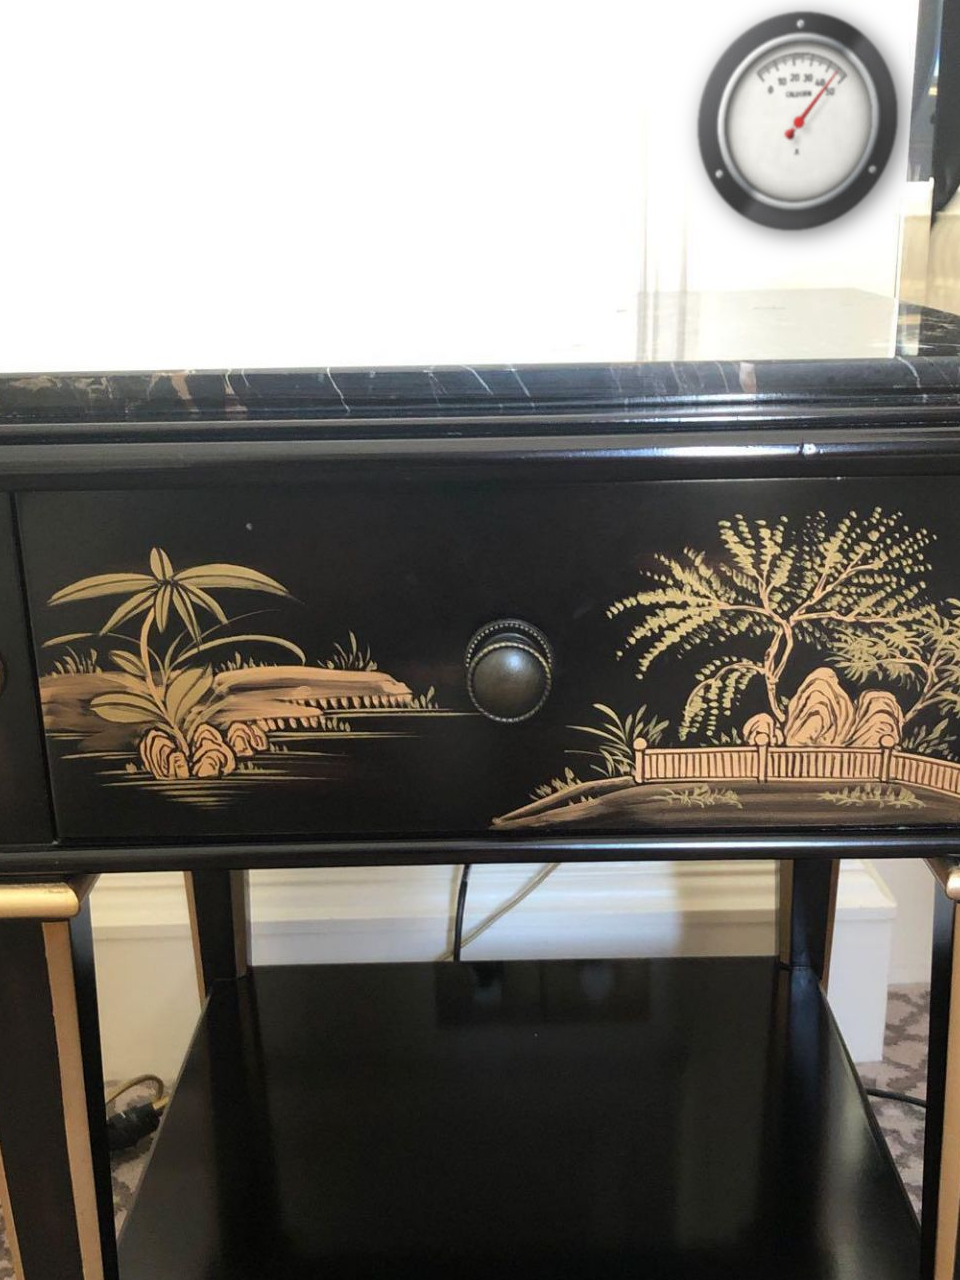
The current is 45A
